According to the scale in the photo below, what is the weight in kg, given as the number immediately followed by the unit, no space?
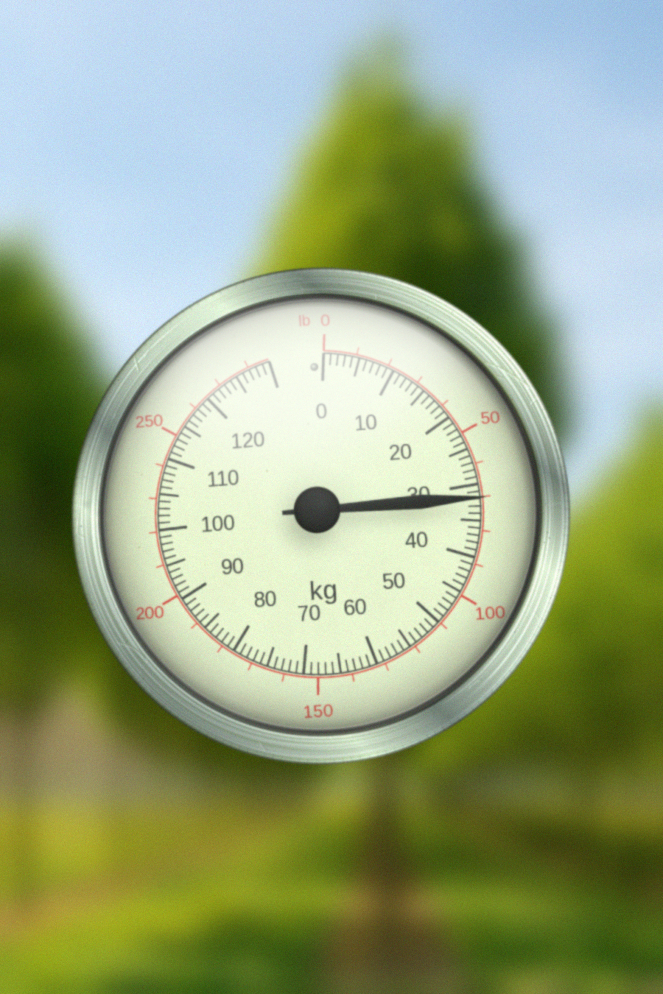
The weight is 32kg
